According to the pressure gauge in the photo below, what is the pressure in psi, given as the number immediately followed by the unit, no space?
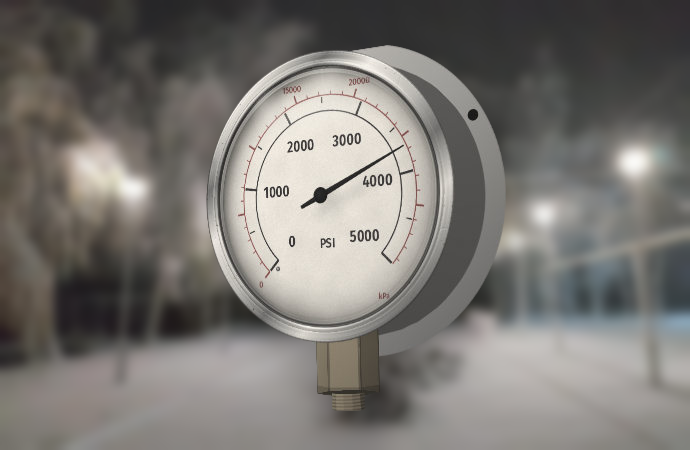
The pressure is 3750psi
